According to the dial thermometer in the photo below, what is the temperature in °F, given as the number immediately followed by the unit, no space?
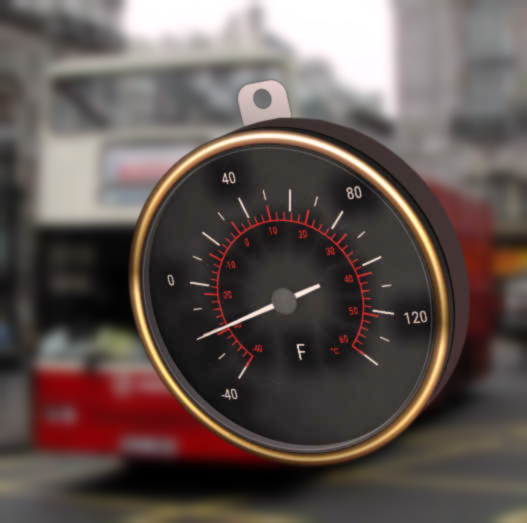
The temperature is -20°F
